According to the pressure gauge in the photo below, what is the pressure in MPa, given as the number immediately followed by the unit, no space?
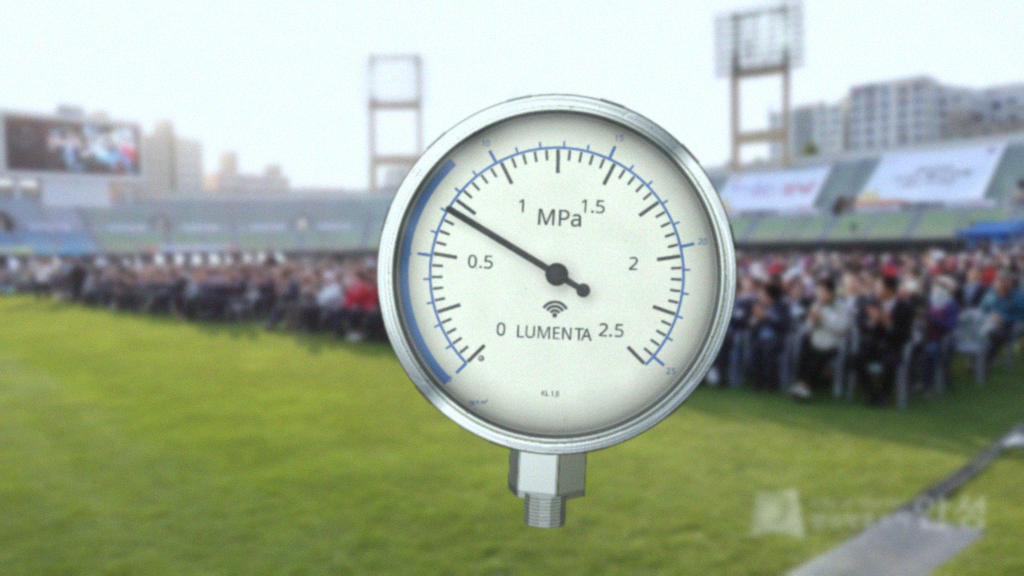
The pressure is 0.7MPa
